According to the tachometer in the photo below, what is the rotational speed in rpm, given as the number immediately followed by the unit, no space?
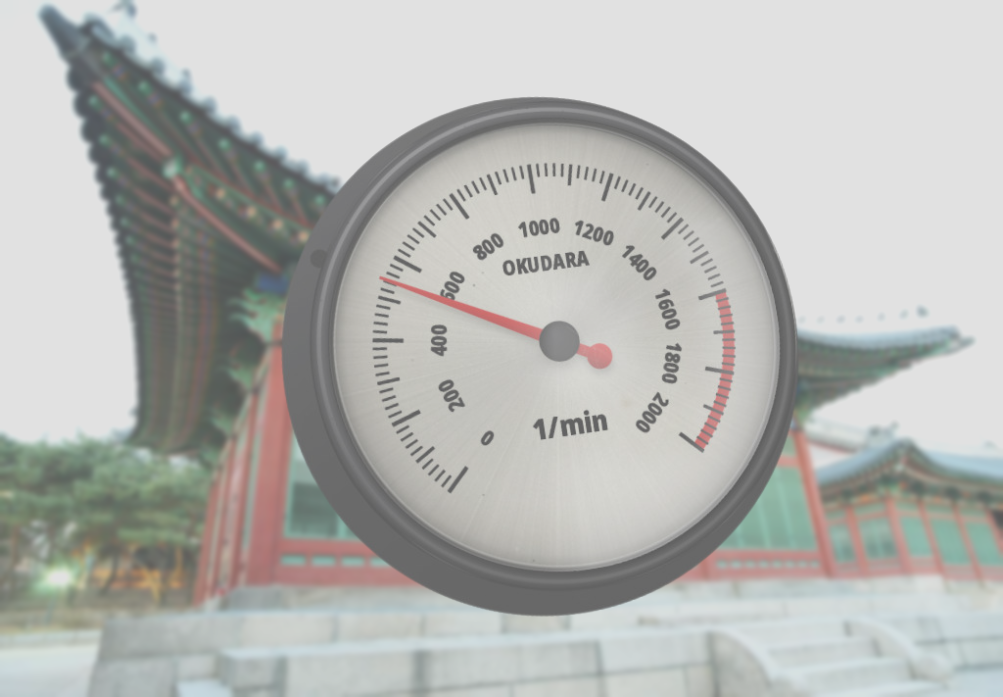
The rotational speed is 540rpm
